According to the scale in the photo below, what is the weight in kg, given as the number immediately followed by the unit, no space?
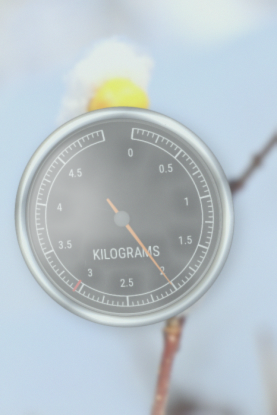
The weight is 2kg
